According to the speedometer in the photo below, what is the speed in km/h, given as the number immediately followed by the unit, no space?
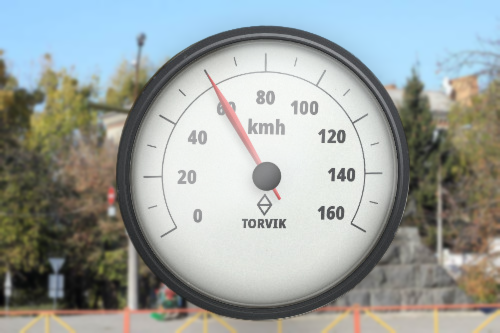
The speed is 60km/h
